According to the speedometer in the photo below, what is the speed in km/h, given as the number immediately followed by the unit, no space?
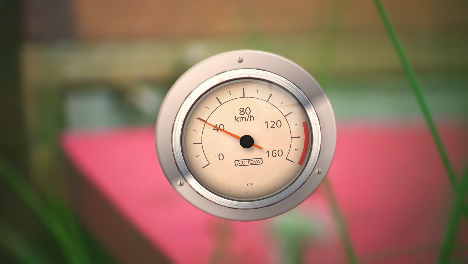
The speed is 40km/h
